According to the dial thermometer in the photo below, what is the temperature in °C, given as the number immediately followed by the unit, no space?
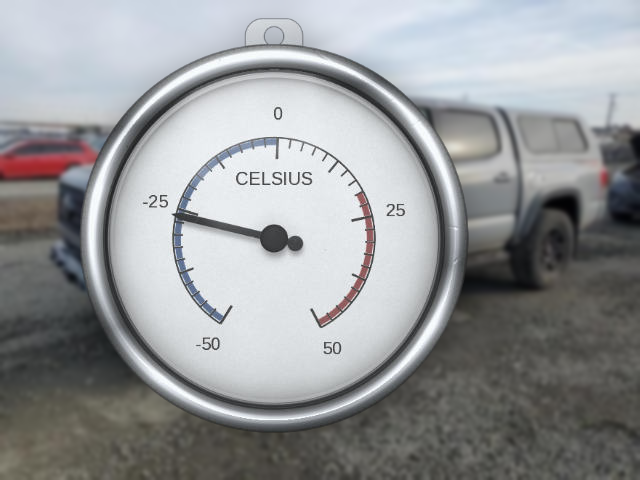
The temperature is -26.25°C
